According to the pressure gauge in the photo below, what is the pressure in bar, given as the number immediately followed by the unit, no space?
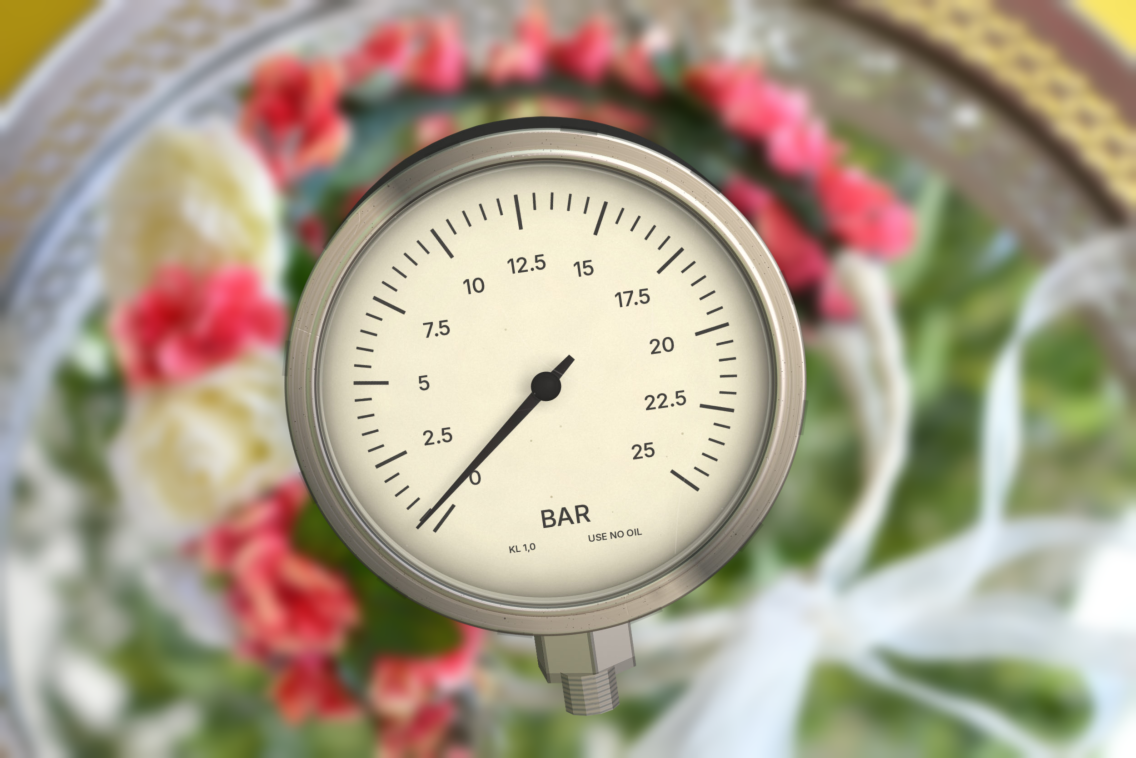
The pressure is 0.5bar
